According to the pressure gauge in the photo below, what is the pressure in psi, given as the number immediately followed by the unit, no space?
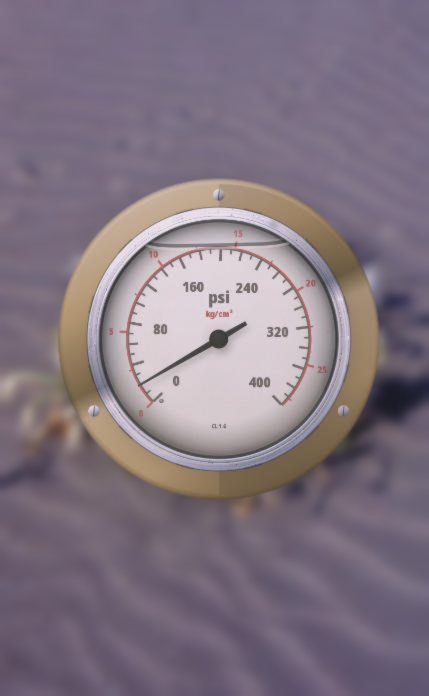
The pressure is 20psi
